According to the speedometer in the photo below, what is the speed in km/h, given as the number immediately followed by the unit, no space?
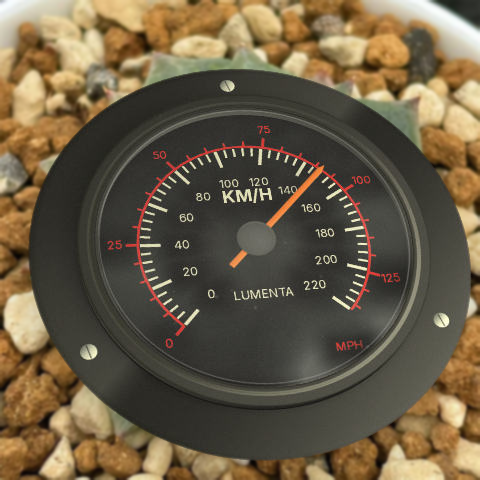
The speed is 148km/h
